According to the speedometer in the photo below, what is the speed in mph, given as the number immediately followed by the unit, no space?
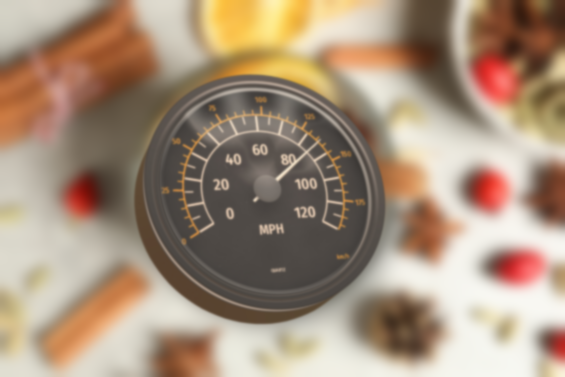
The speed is 85mph
